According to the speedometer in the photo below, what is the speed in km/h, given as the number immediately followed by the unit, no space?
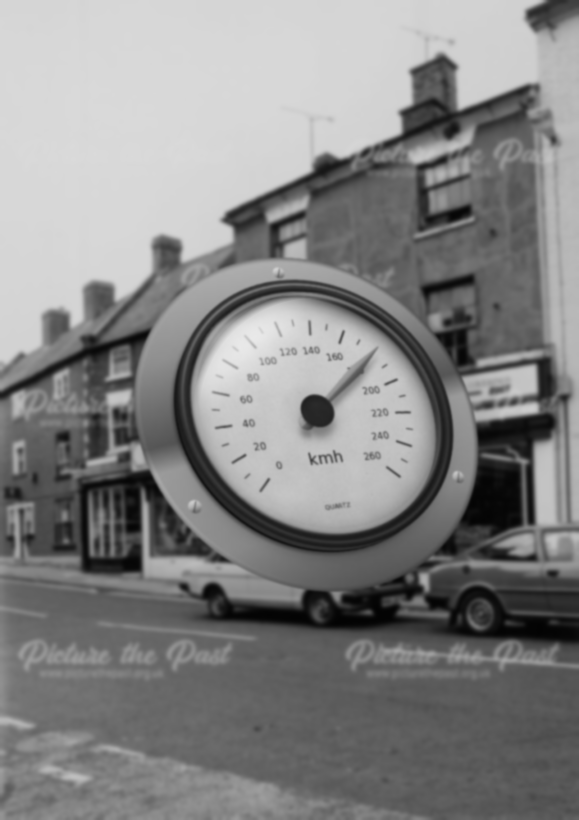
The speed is 180km/h
